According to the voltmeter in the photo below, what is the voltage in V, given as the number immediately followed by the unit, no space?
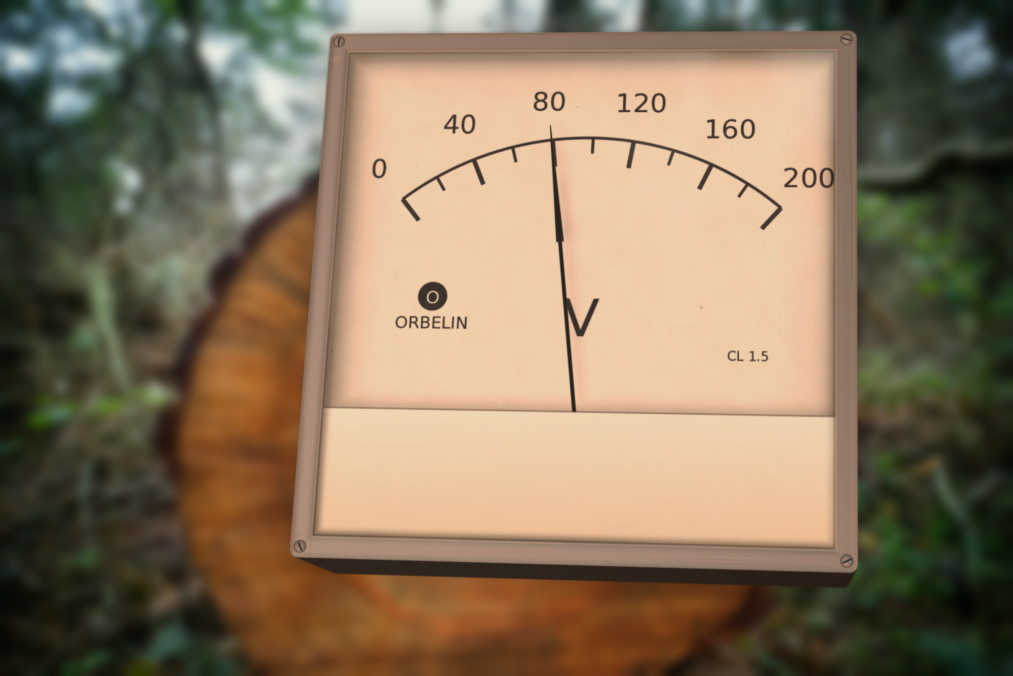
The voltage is 80V
